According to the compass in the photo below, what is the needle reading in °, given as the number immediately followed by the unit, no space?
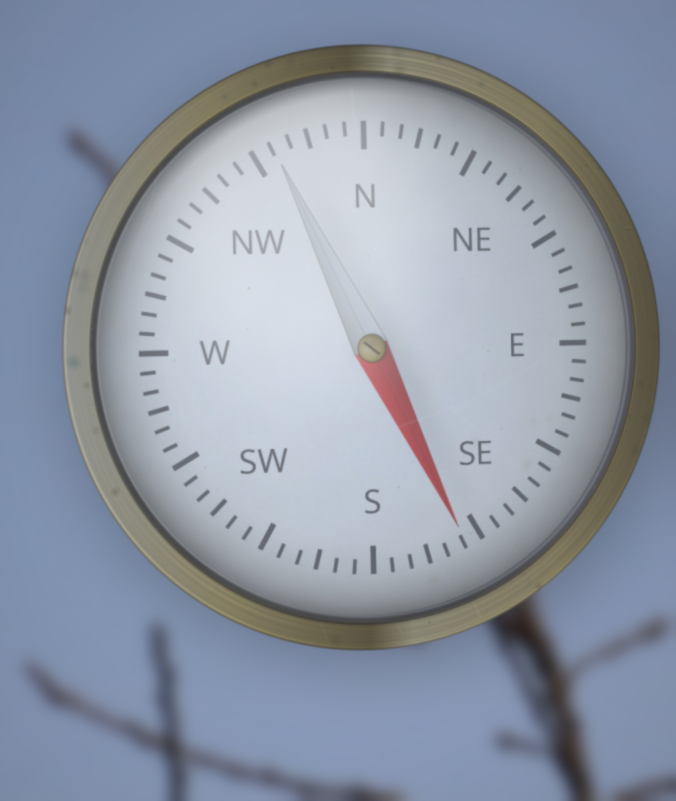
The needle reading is 155°
